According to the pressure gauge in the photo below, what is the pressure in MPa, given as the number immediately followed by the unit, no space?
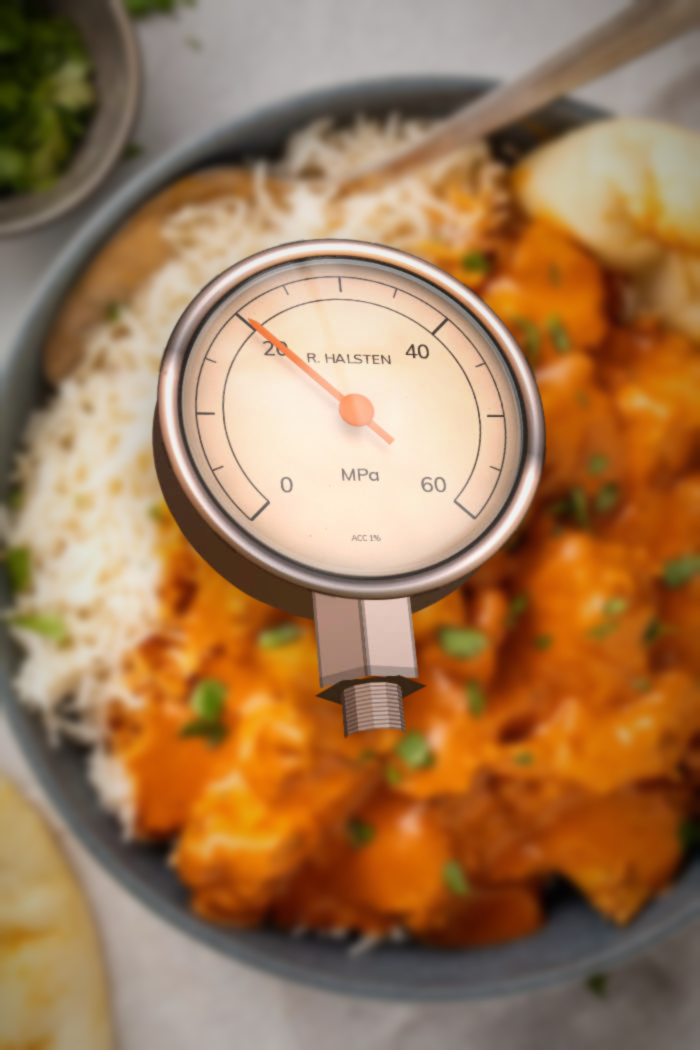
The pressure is 20MPa
